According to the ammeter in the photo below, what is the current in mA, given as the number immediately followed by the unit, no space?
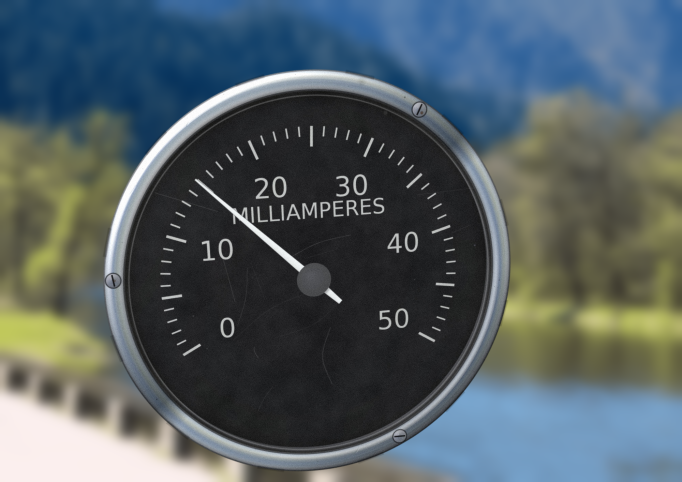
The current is 15mA
